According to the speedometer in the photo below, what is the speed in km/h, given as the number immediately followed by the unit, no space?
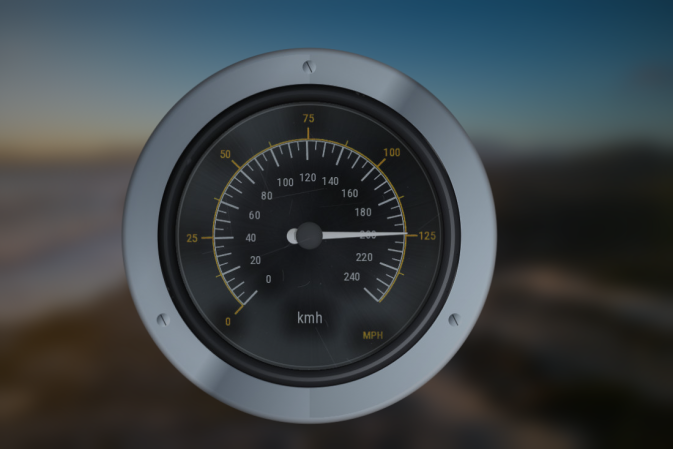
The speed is 200km/h
